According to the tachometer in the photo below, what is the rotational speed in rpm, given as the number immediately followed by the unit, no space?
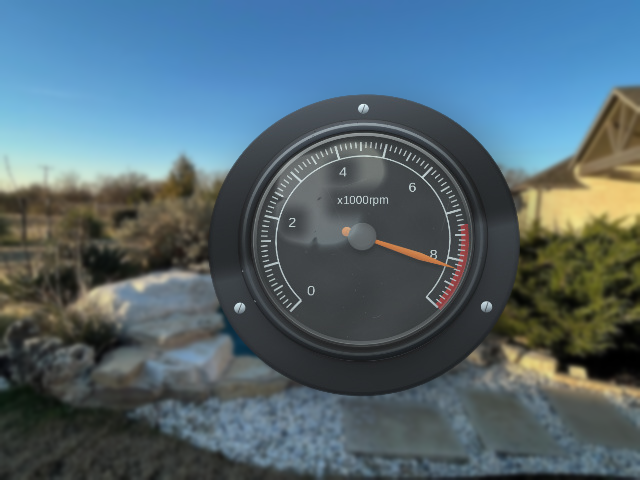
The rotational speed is 8200rpm
